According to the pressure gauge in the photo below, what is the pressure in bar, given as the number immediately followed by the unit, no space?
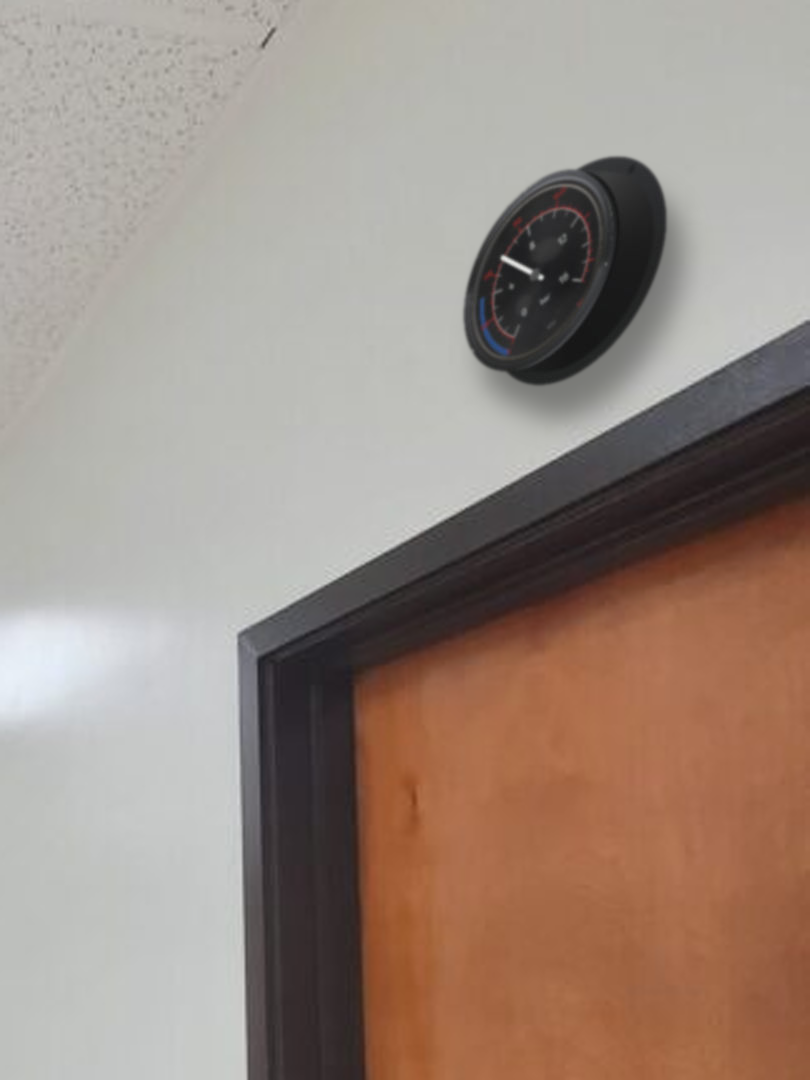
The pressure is 6bar
